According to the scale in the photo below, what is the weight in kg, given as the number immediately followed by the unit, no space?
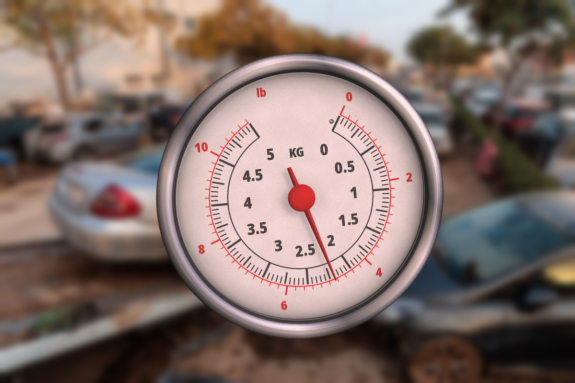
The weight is 2.2kg
